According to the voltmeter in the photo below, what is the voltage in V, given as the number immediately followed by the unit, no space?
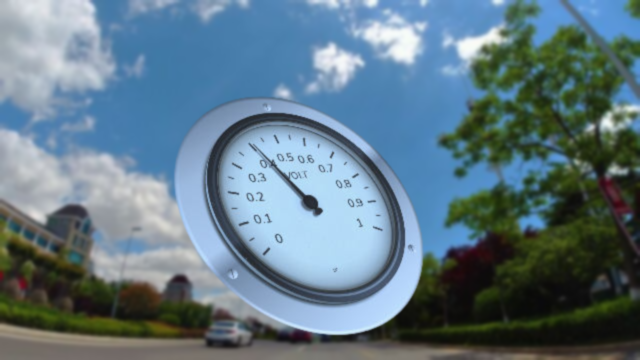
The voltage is 0.4V
